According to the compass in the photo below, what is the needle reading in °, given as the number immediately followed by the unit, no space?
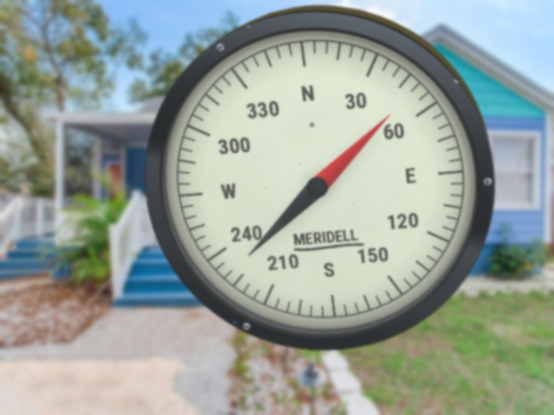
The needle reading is 50°
